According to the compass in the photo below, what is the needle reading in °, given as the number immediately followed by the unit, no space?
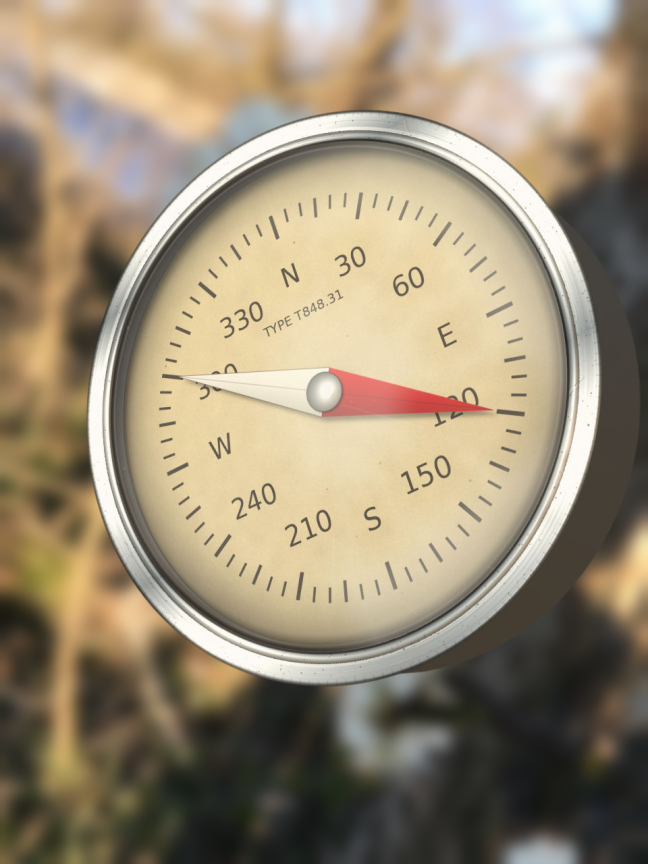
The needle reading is 120°
